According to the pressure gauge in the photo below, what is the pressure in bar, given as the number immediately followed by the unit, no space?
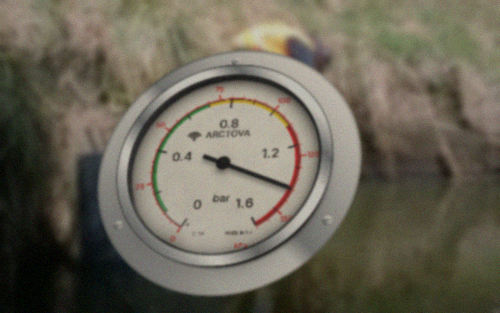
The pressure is 1.4bar
